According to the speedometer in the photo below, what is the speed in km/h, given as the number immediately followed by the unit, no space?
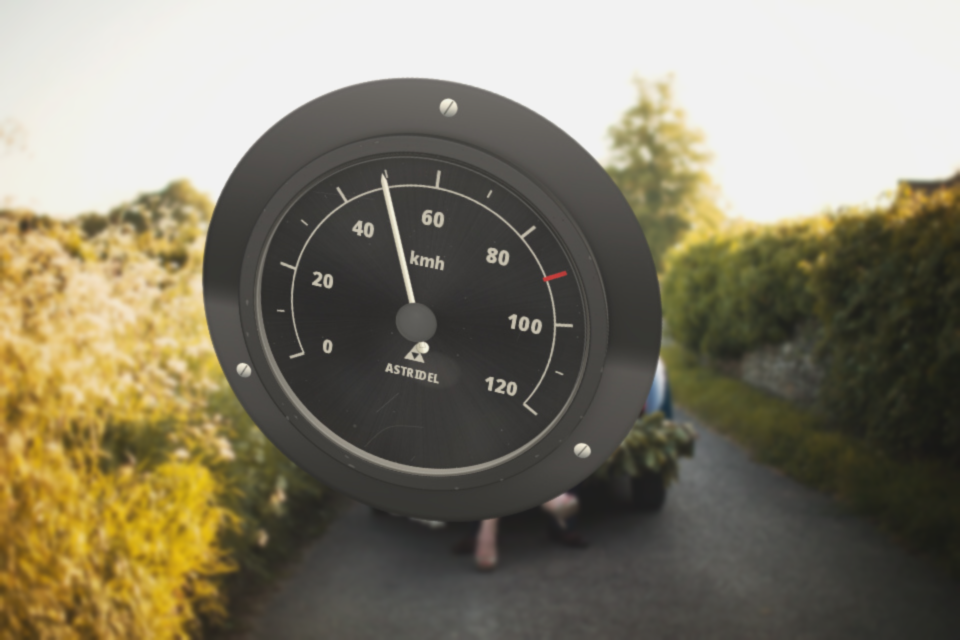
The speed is 50km/h
